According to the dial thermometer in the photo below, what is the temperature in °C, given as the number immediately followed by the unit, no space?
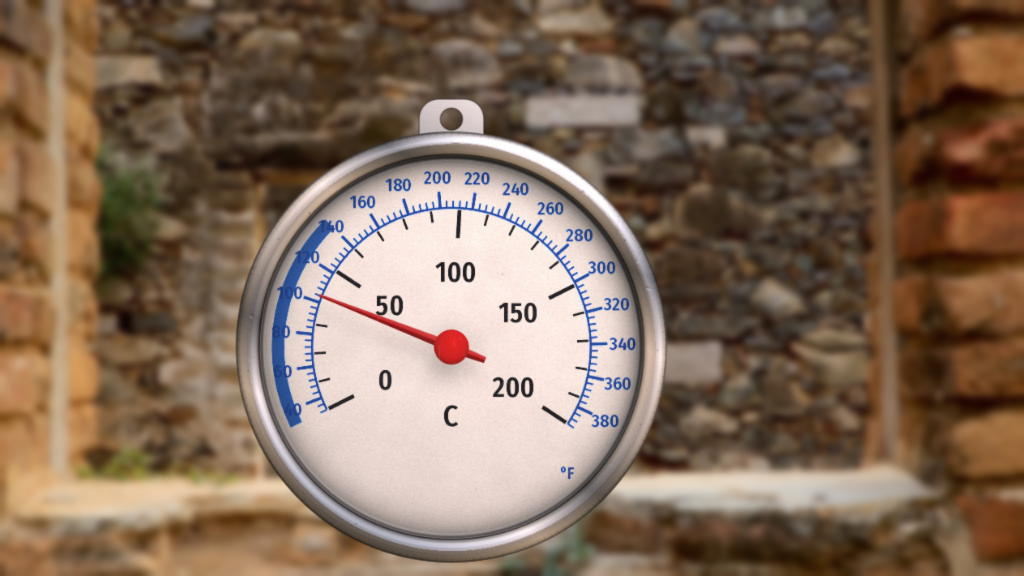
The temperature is 40°C
